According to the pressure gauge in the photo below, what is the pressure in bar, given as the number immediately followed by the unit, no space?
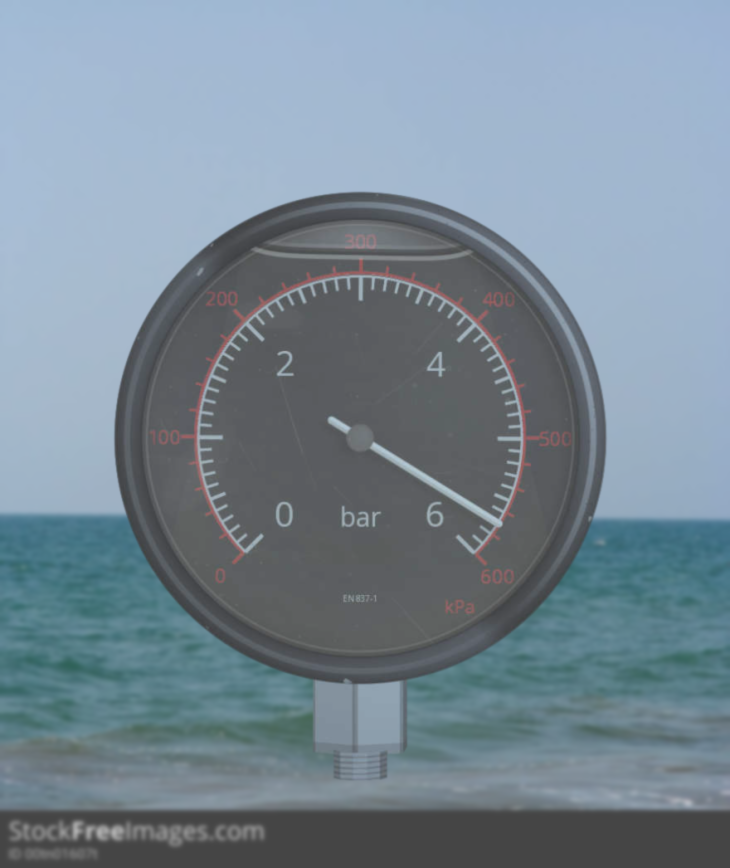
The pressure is 5.7bar
